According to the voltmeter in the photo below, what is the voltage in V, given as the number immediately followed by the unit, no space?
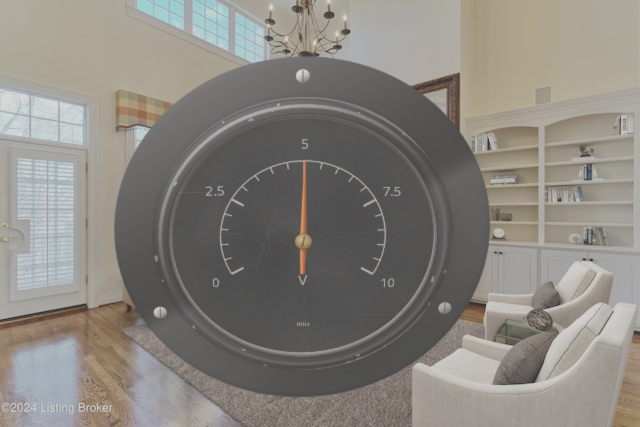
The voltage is 5V
